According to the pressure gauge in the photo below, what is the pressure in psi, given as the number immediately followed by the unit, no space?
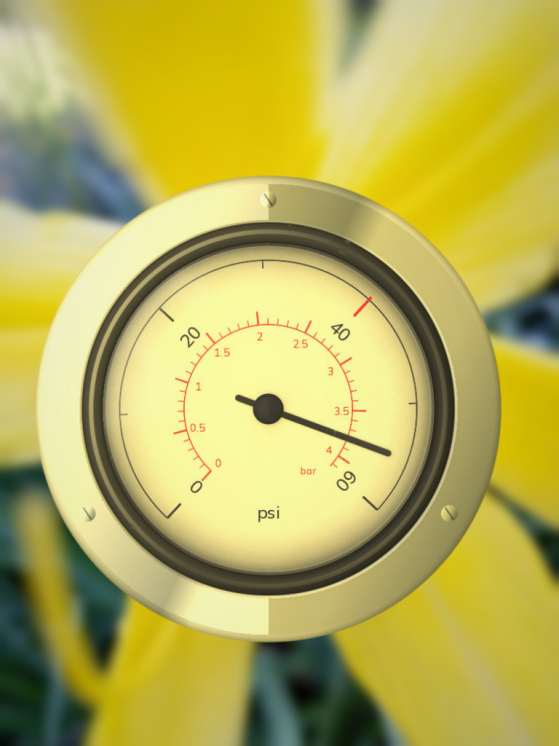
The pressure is 55psi
